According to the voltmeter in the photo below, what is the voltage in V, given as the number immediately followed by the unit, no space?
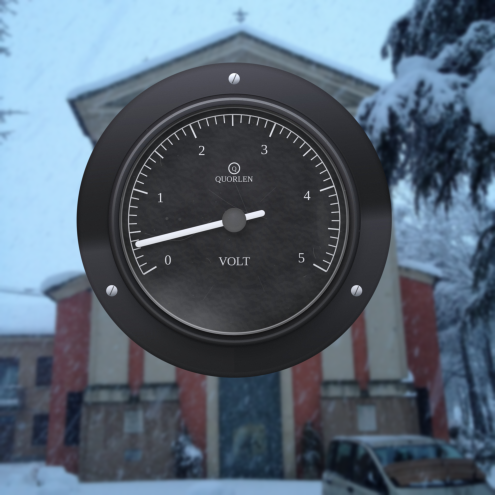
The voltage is 0.35V
